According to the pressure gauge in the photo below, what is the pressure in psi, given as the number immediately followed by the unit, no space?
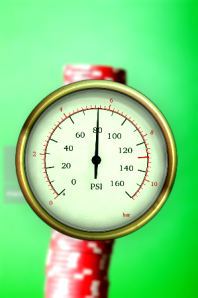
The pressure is 80psi
